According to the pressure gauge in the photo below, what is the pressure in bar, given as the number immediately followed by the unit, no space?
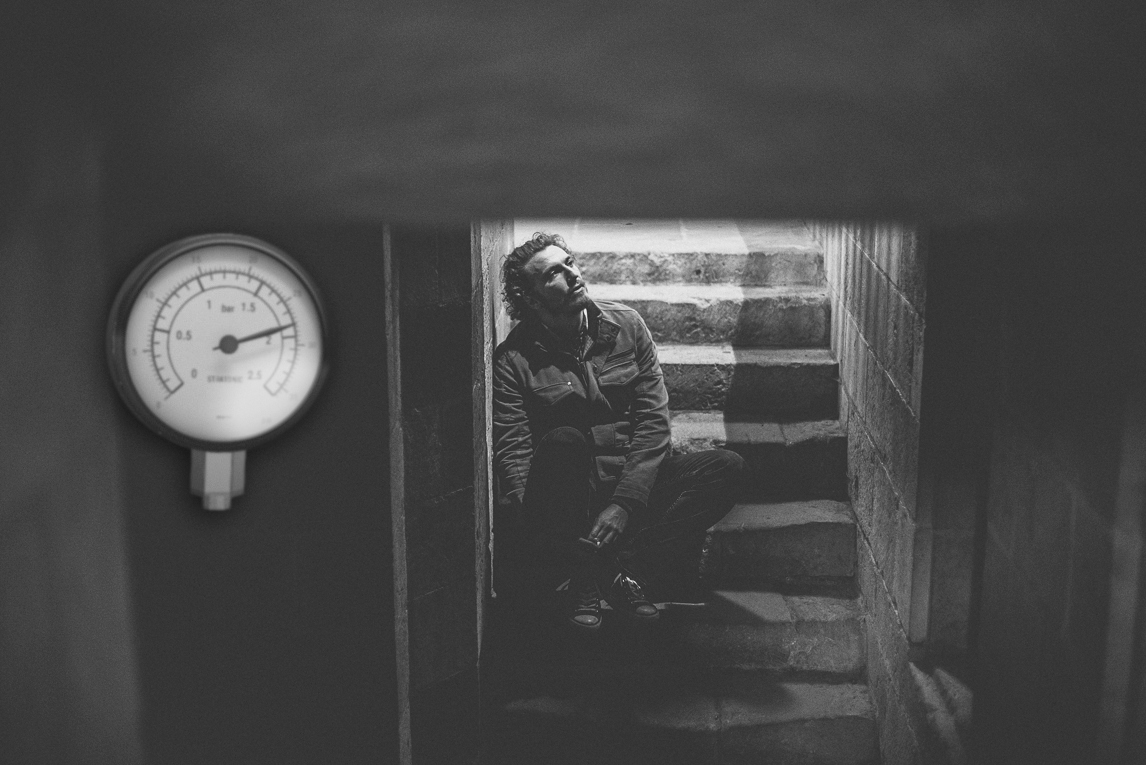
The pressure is 1.9bar
